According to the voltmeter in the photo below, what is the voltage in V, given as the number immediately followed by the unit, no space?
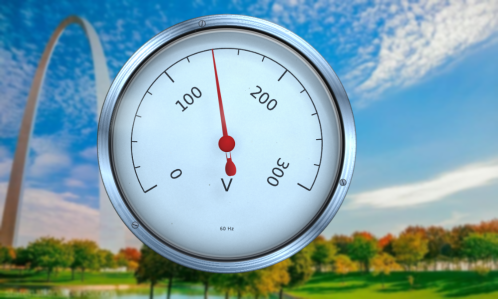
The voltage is 140V
